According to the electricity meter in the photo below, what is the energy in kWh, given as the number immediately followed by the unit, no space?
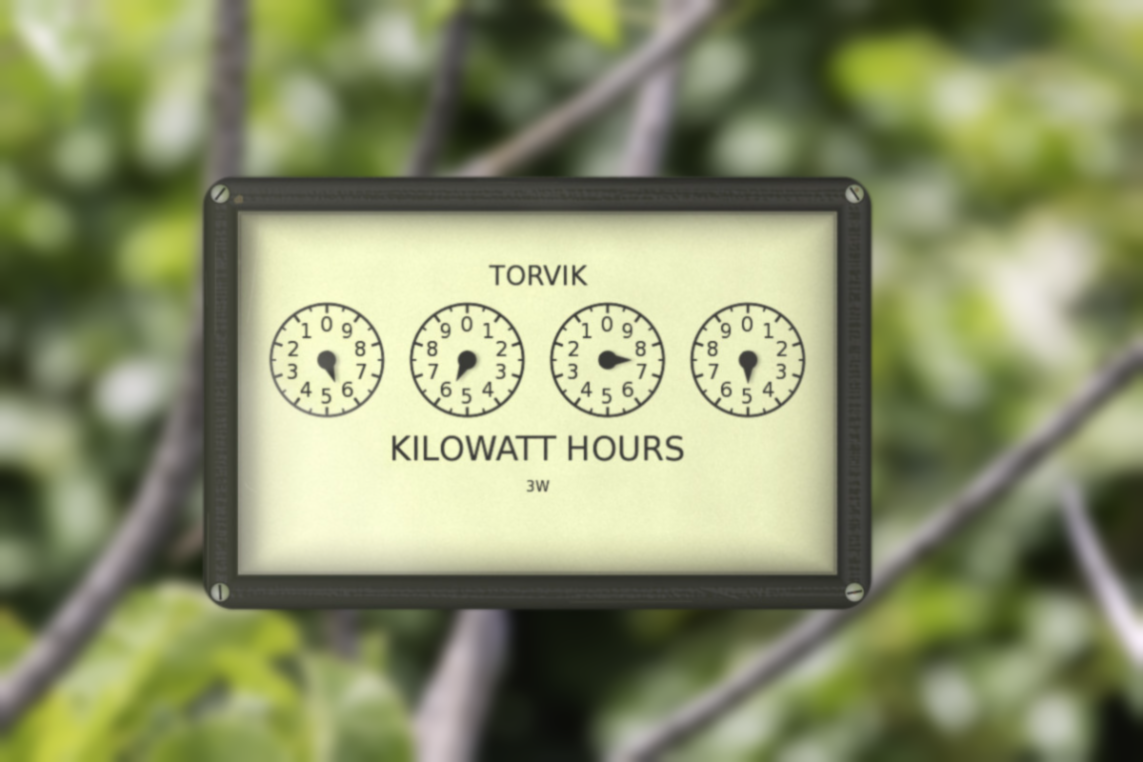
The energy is 5575kWh
